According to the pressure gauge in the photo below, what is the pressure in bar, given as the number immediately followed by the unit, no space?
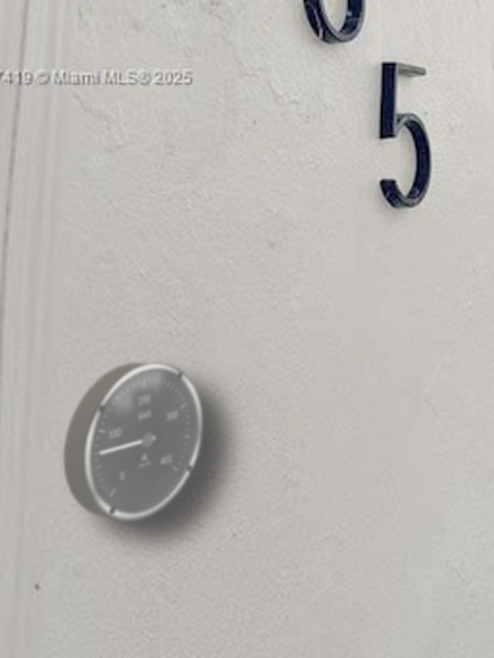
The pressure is 70bar
